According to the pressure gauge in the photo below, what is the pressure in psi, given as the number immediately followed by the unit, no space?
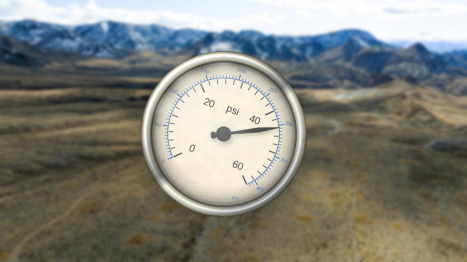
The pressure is 44psi
